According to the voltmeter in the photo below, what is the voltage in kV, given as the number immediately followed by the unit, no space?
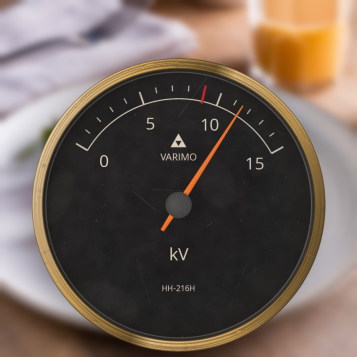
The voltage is 11.5kV
